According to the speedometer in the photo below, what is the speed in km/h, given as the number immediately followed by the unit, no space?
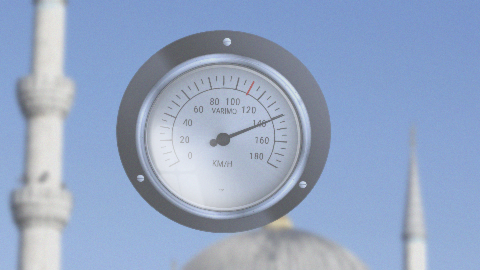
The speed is 140km/h
